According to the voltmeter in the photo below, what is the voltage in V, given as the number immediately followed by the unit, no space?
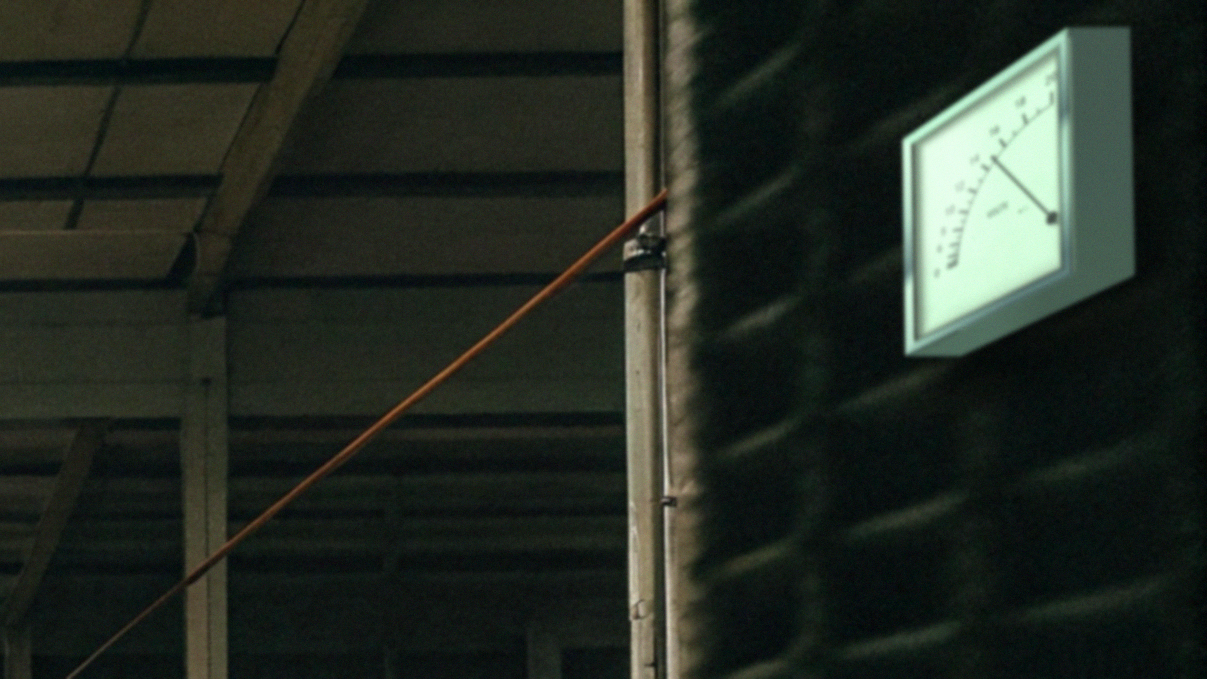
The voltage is 15V
